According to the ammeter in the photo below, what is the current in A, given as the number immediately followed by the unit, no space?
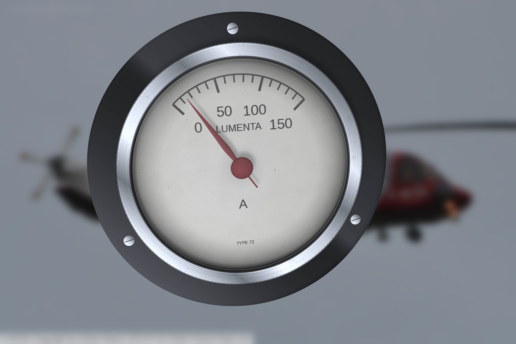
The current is 15A
